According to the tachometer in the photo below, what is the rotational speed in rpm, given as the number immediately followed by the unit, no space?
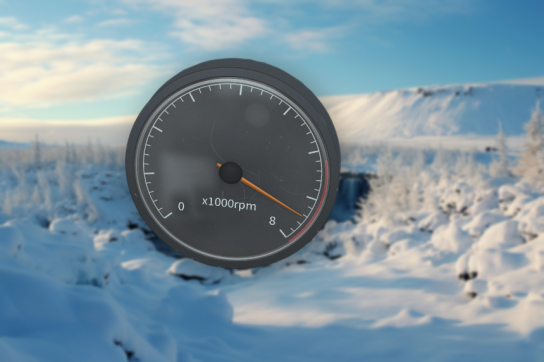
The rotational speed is 7400rpm
